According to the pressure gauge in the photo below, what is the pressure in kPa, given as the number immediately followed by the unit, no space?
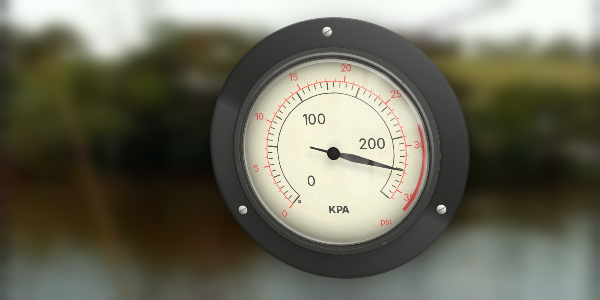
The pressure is 225kPa
